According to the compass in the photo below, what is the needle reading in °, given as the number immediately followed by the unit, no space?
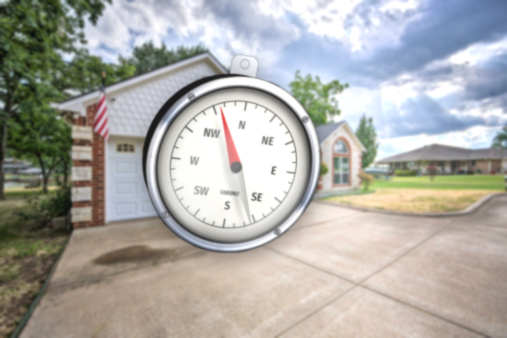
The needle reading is 335°
